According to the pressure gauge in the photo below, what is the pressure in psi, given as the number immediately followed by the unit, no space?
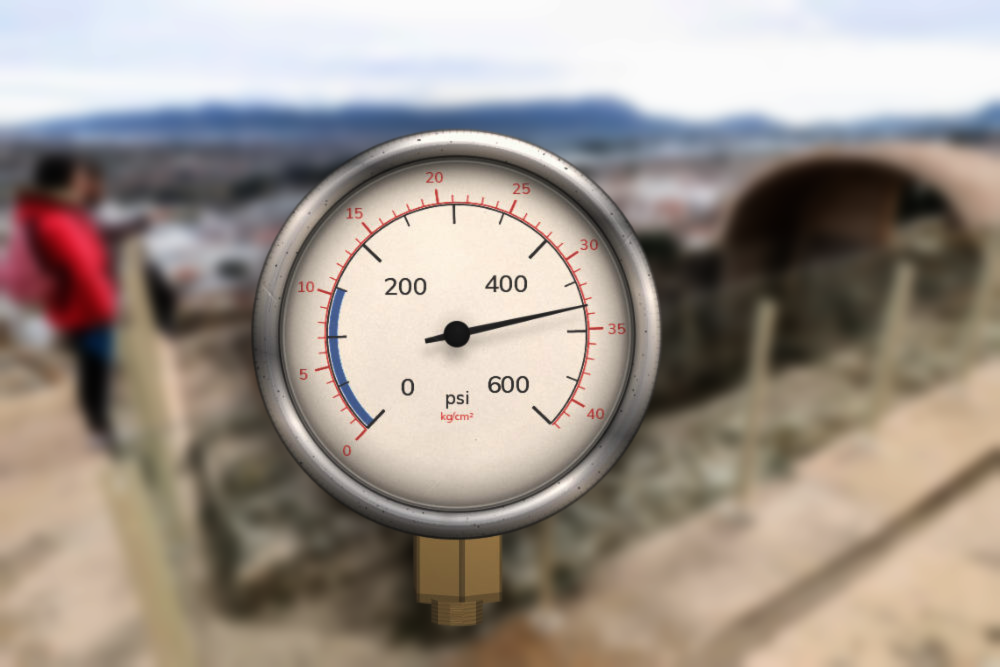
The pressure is 475psi
